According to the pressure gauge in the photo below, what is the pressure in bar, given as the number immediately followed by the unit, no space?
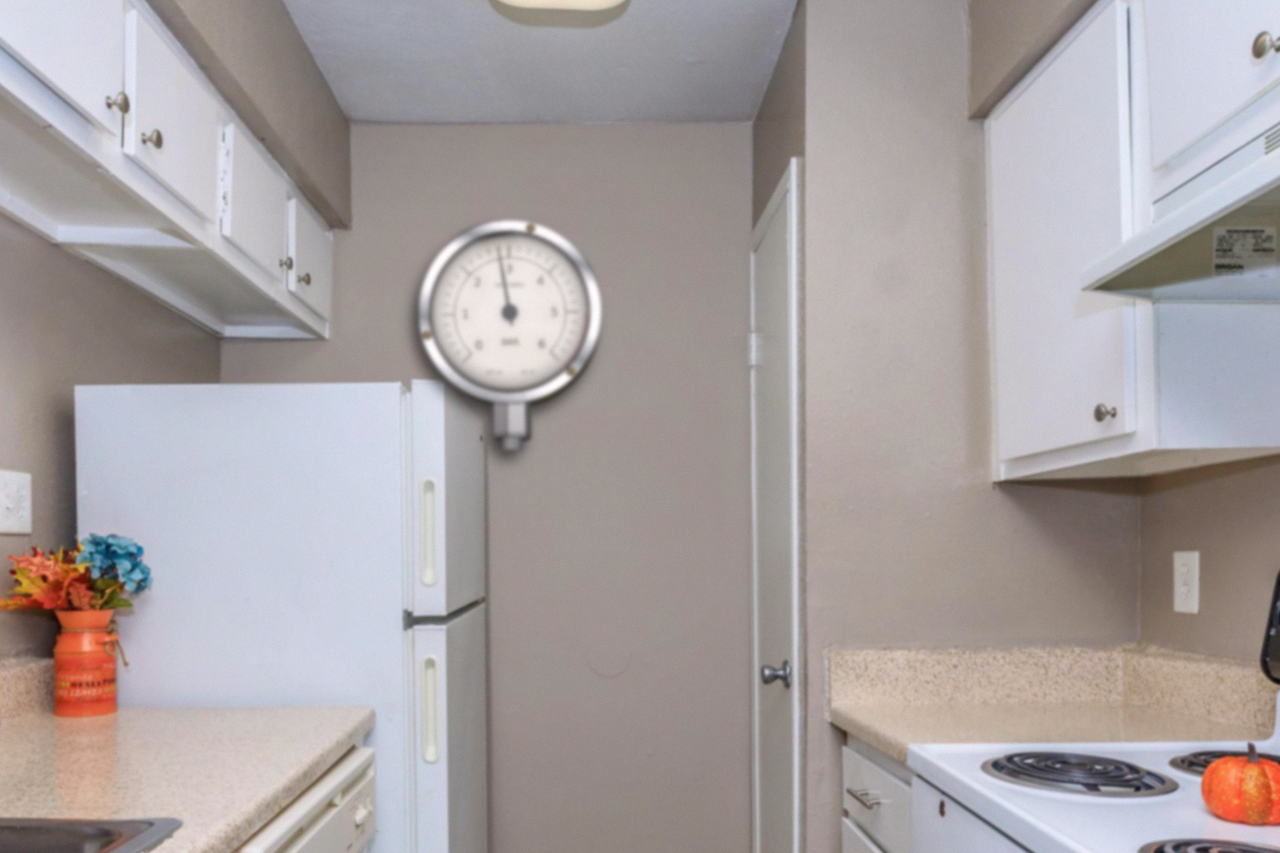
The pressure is 2.8bar
